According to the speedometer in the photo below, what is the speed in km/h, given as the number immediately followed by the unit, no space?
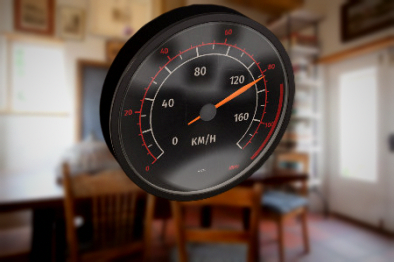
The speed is 130km/h
